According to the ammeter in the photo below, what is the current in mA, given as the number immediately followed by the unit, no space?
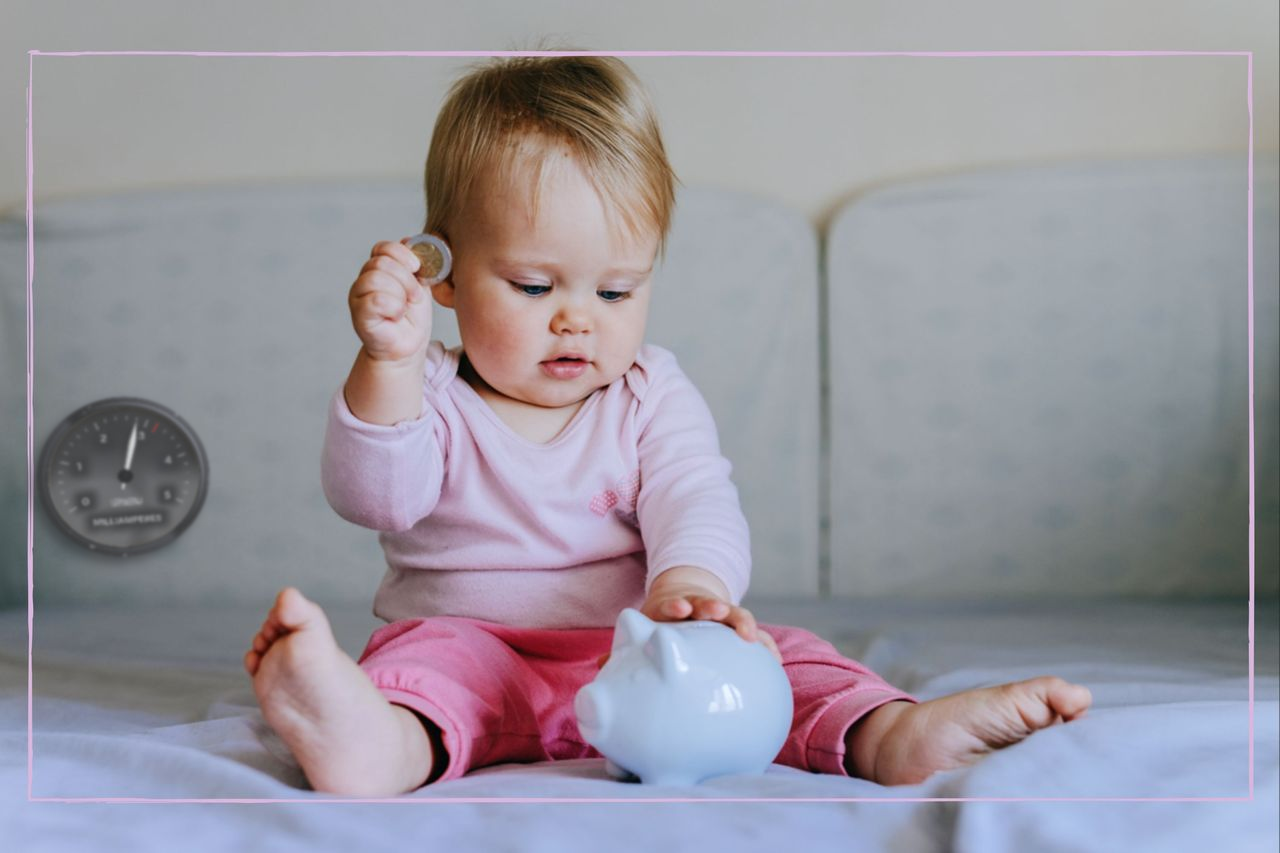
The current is 2.8mA
